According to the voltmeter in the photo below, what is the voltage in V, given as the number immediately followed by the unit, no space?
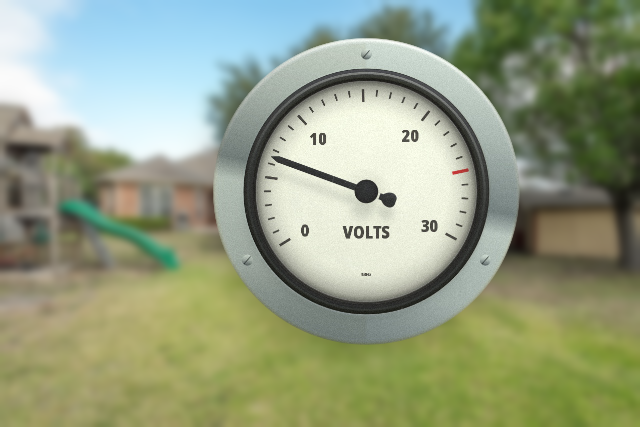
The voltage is 6.5V
